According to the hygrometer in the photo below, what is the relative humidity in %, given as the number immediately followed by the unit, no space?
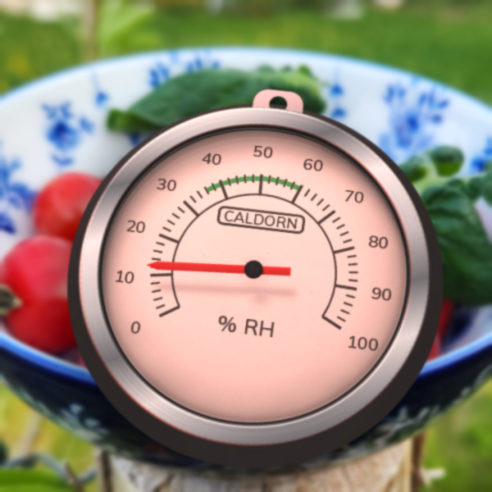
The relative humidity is 12%
